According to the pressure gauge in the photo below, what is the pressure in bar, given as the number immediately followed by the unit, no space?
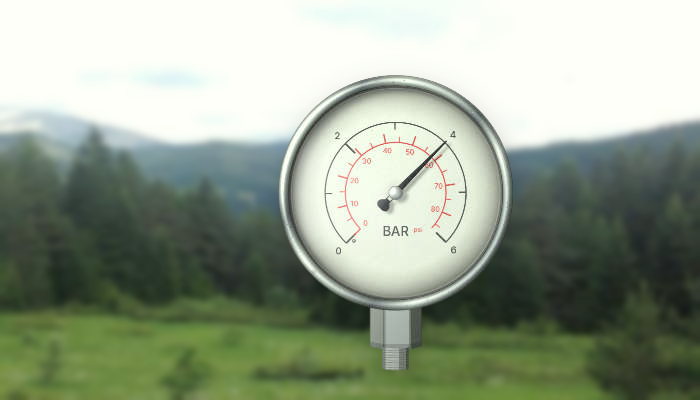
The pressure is 4bar
